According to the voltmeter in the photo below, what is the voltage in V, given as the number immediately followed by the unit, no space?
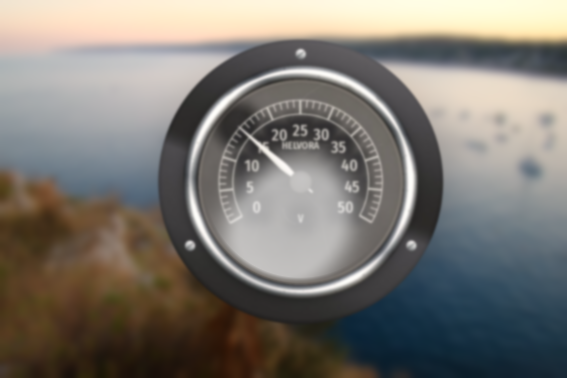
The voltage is 15V
